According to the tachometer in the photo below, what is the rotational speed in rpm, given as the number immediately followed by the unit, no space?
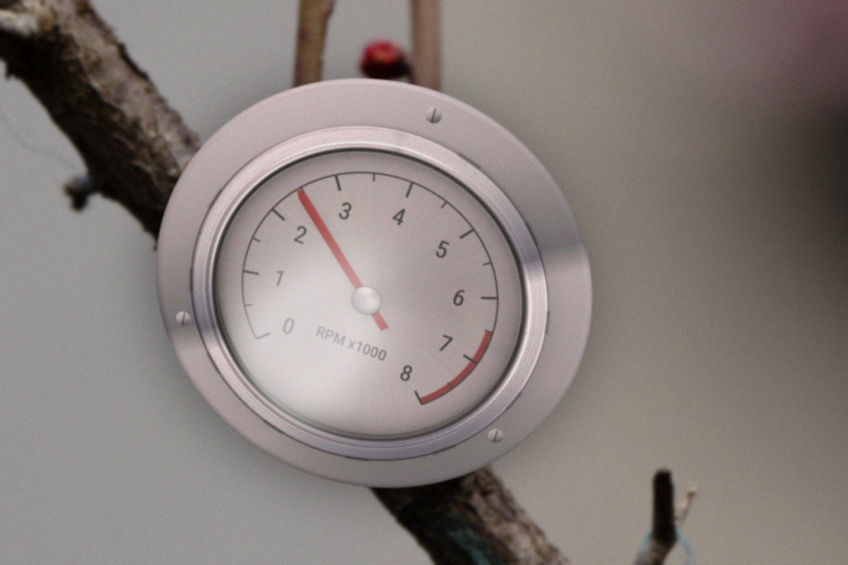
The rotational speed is 2500rpm
